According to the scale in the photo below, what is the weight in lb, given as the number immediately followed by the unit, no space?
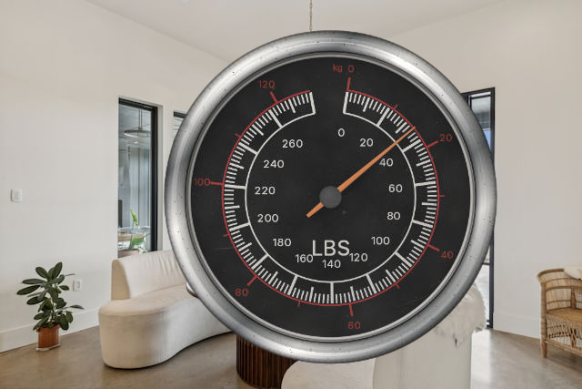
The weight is 34lb
